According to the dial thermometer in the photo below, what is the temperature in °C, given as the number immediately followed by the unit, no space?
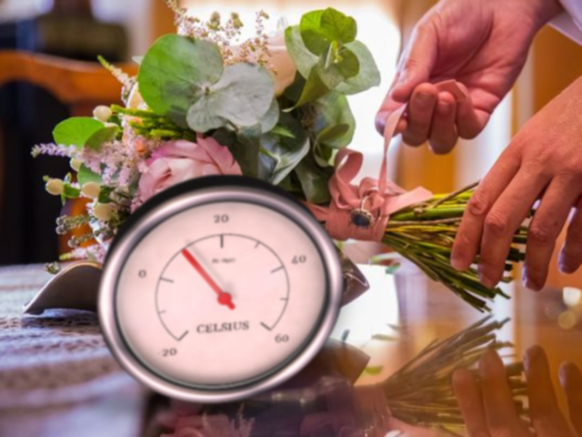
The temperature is 10°C
